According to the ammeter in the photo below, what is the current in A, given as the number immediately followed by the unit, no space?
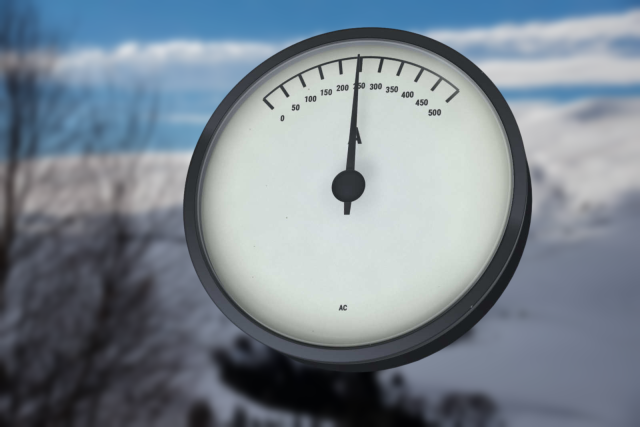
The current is 250A
